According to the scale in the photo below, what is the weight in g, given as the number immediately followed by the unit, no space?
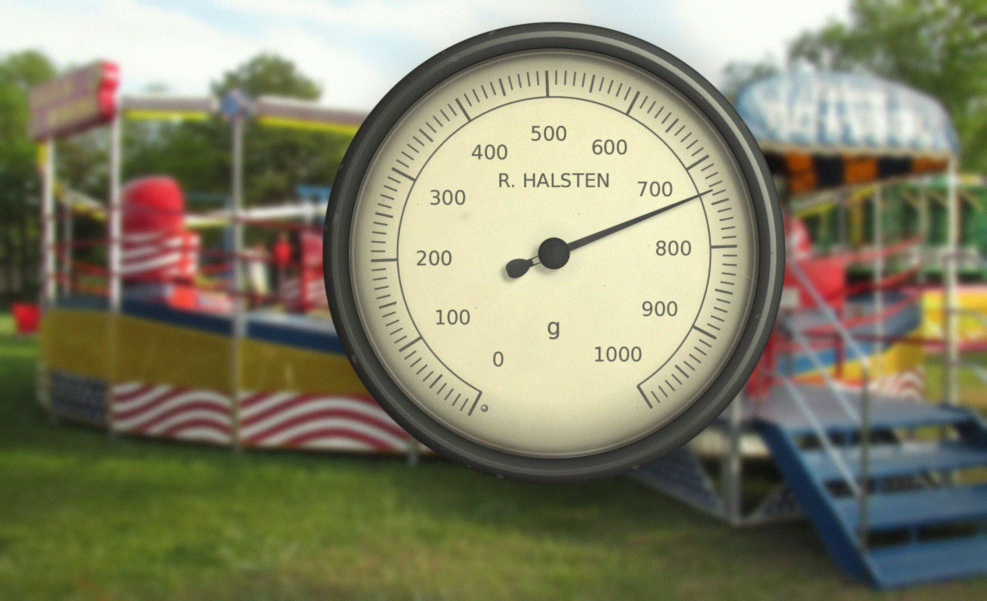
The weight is 735g
